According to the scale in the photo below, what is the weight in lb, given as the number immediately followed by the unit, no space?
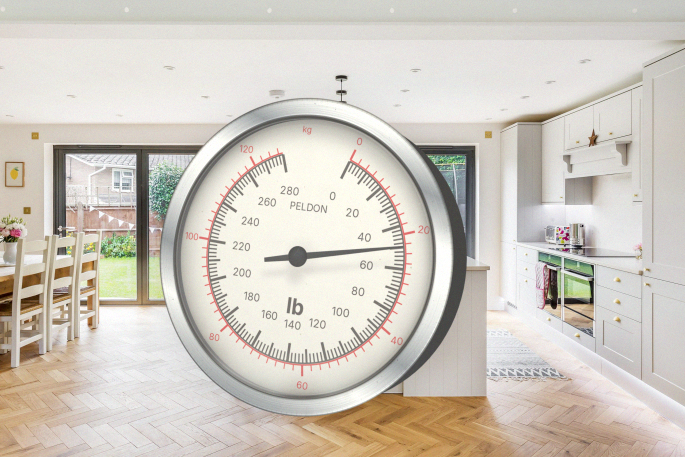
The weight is 50lb
